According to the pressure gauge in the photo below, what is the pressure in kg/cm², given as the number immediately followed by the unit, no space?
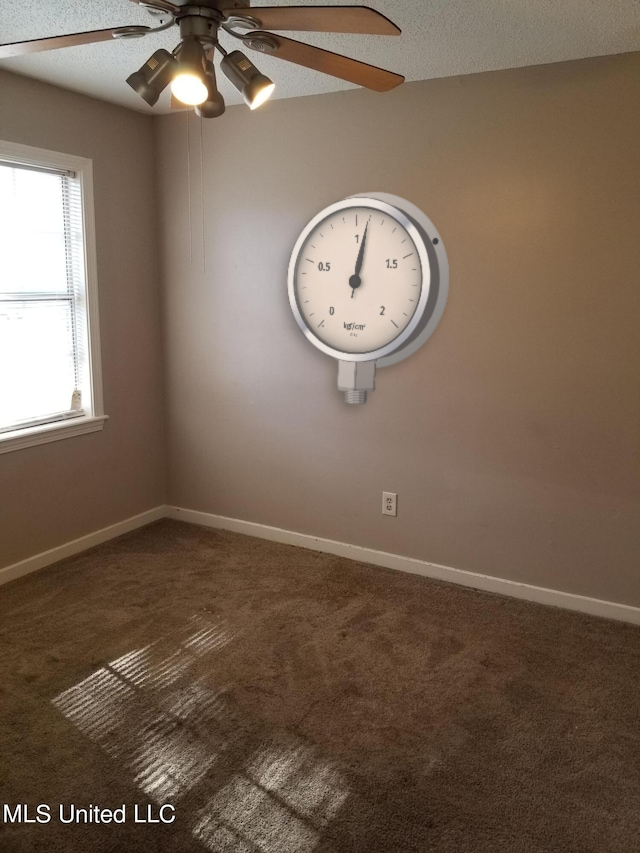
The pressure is 1.1kg/cm²
